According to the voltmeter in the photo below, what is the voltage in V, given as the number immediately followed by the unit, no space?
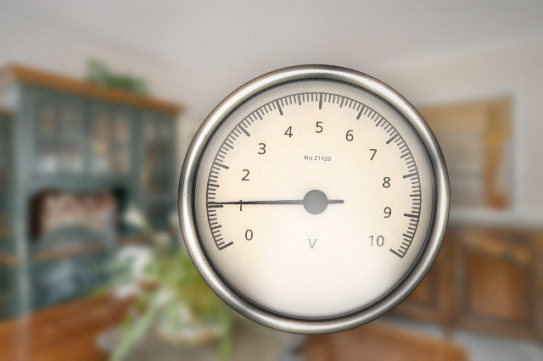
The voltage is 1.1V
